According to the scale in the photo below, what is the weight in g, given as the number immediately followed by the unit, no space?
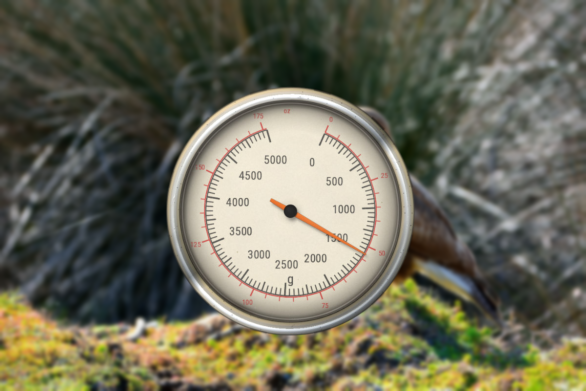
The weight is 1500g
